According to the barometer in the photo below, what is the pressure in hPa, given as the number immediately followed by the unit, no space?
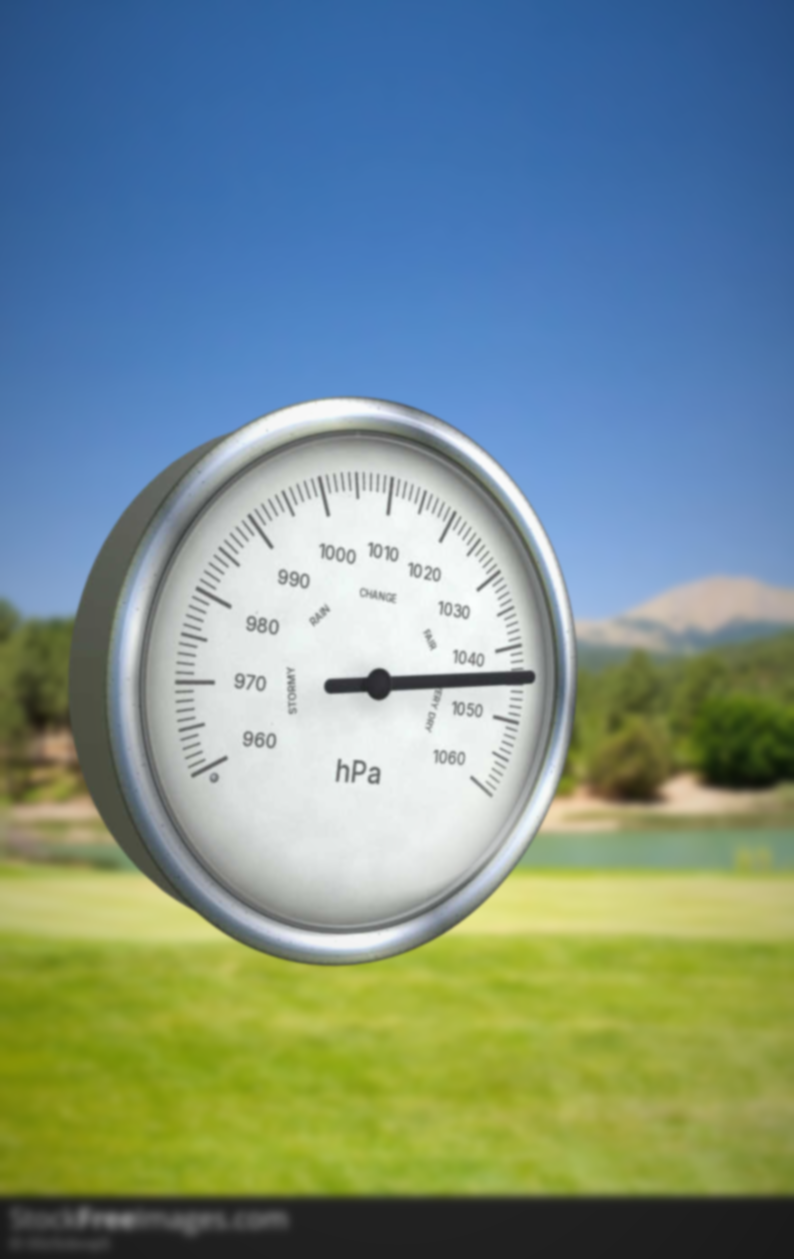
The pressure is 1044hPa
